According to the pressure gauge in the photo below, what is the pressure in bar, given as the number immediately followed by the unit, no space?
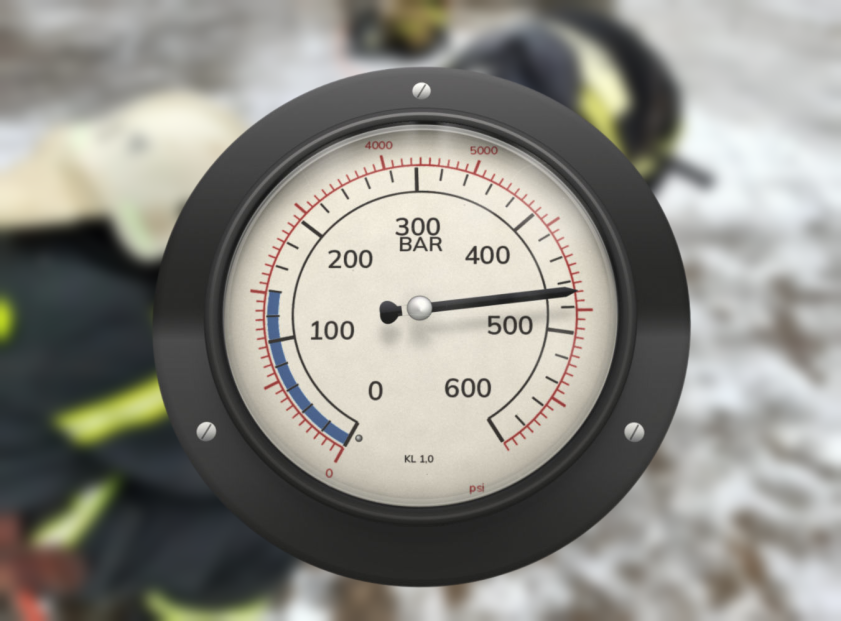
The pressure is 470bar
